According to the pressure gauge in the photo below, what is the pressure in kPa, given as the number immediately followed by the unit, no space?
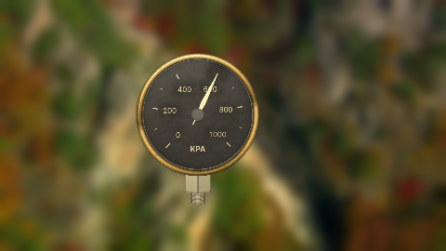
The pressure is 600kPa
